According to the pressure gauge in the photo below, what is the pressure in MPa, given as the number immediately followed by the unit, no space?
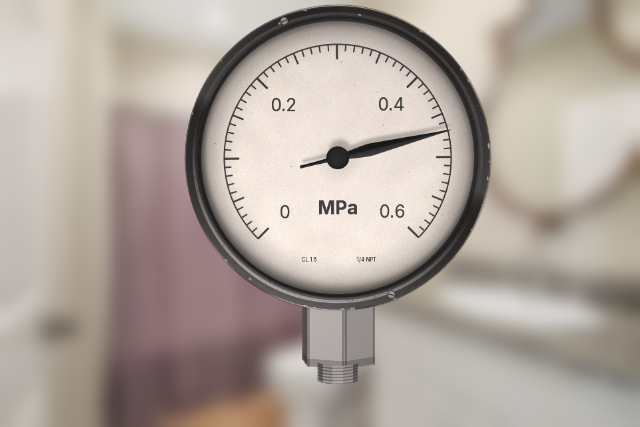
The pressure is 0.47MPa
